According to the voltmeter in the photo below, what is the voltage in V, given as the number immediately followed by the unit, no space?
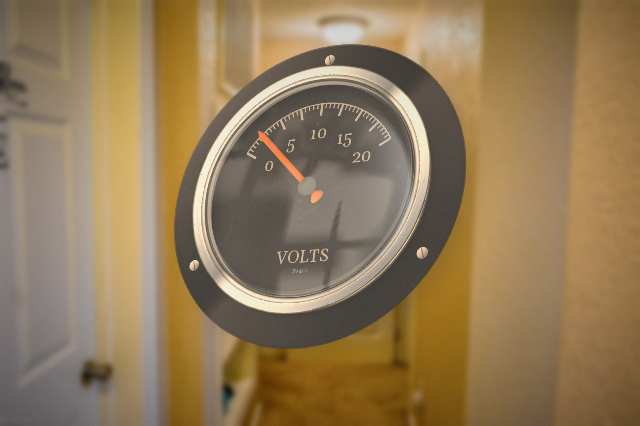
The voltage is 2.5V
